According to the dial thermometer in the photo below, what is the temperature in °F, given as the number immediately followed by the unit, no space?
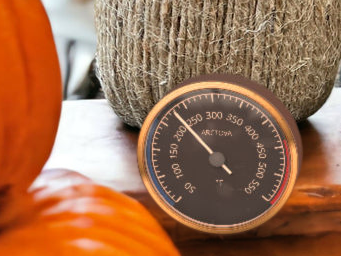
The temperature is 230°F
